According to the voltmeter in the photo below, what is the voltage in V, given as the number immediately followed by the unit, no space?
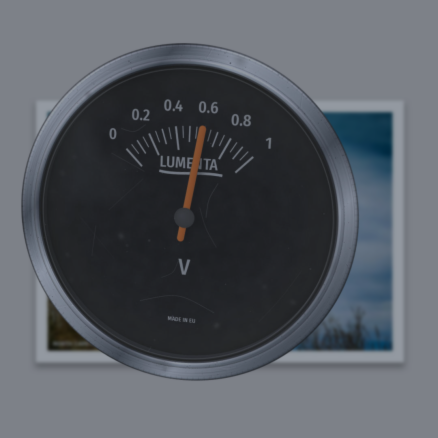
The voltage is 0.6V
